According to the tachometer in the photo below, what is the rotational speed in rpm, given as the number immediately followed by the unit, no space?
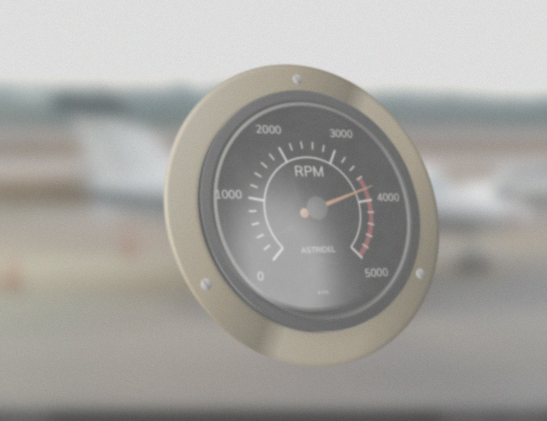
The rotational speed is 3800rpm
